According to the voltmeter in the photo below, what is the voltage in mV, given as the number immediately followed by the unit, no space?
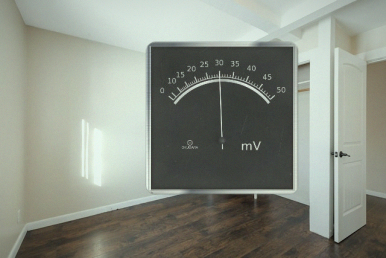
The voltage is 30mV
